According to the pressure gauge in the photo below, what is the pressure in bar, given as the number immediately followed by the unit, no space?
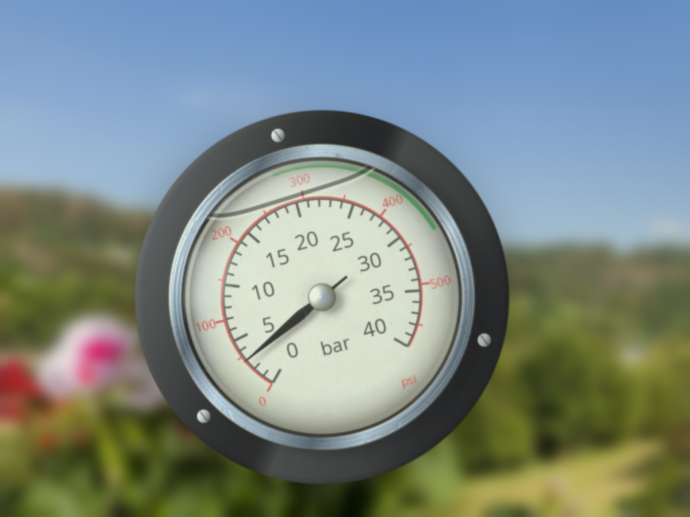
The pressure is 3bar
